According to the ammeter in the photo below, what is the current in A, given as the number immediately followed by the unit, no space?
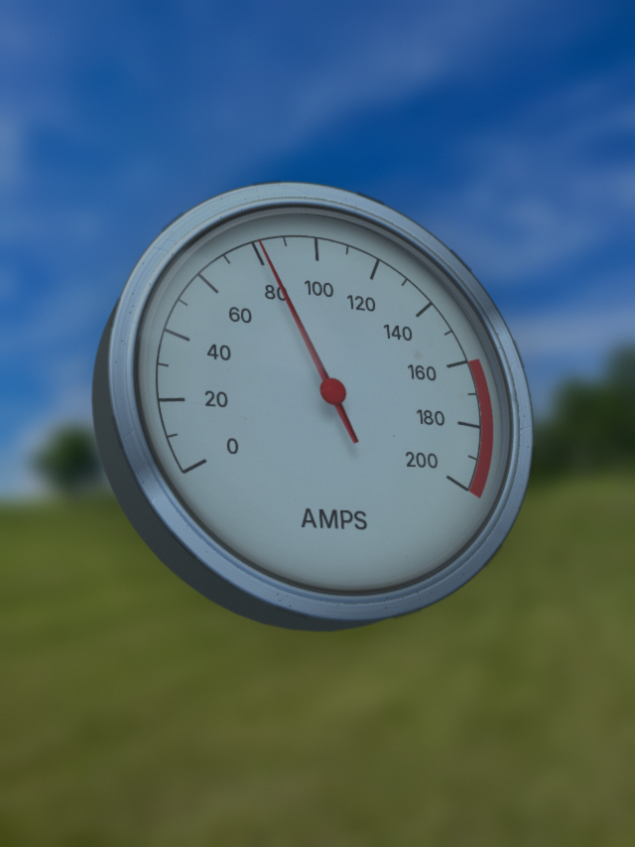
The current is 80A
